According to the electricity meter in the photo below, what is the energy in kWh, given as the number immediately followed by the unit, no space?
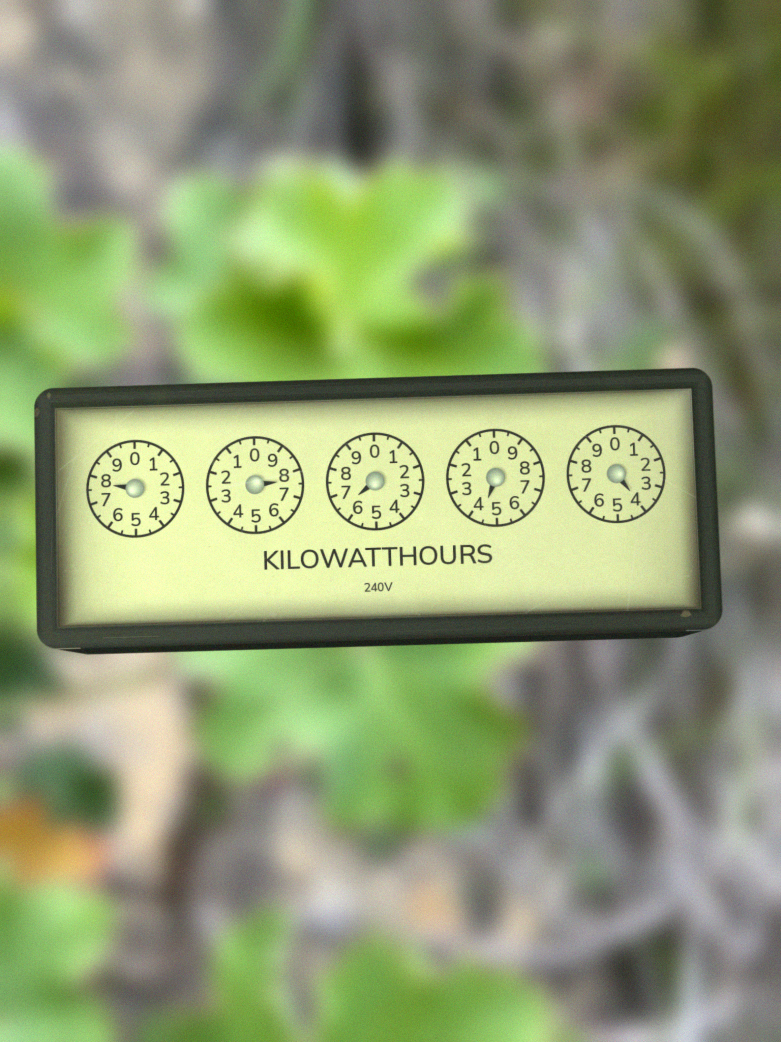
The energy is 77644kWh
